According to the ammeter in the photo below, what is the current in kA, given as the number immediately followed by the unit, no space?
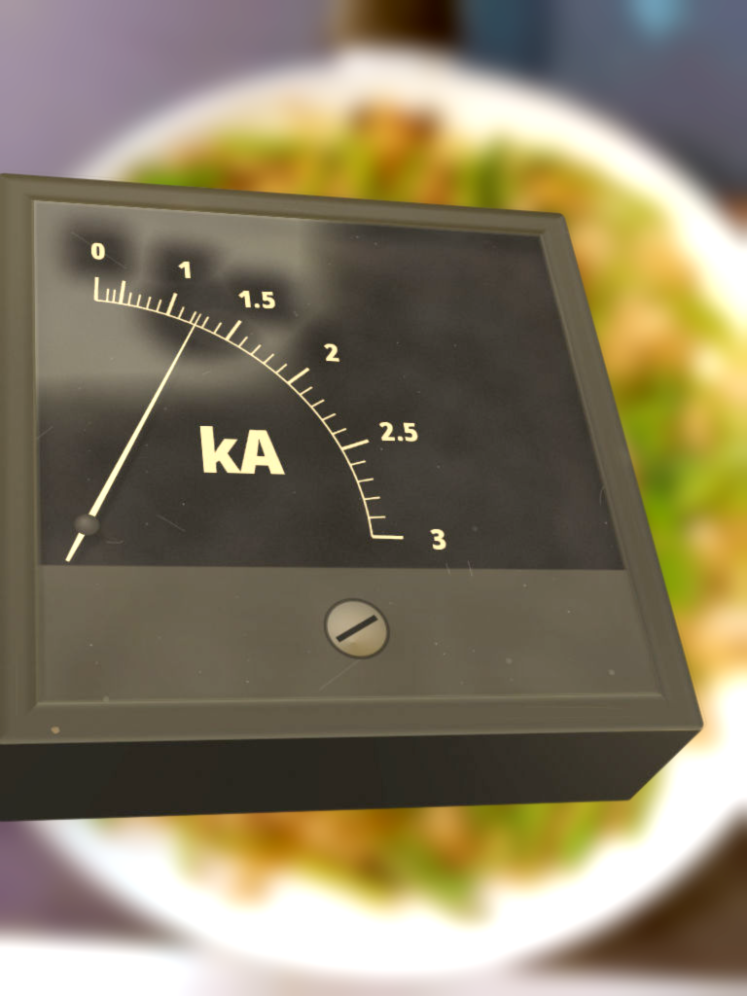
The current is 1.25kA
